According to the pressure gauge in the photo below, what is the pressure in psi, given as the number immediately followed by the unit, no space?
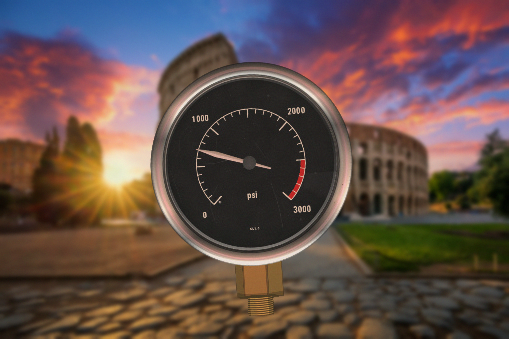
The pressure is 700psi
